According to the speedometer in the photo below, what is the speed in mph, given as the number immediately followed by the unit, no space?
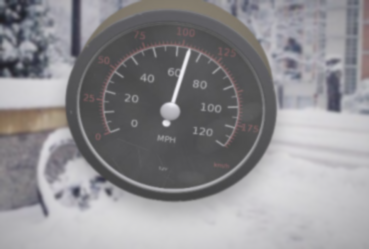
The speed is 65mph
